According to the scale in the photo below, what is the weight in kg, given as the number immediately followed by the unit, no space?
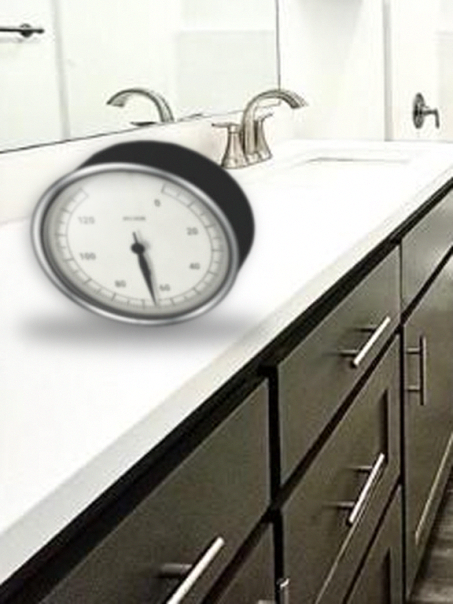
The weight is 65kg
